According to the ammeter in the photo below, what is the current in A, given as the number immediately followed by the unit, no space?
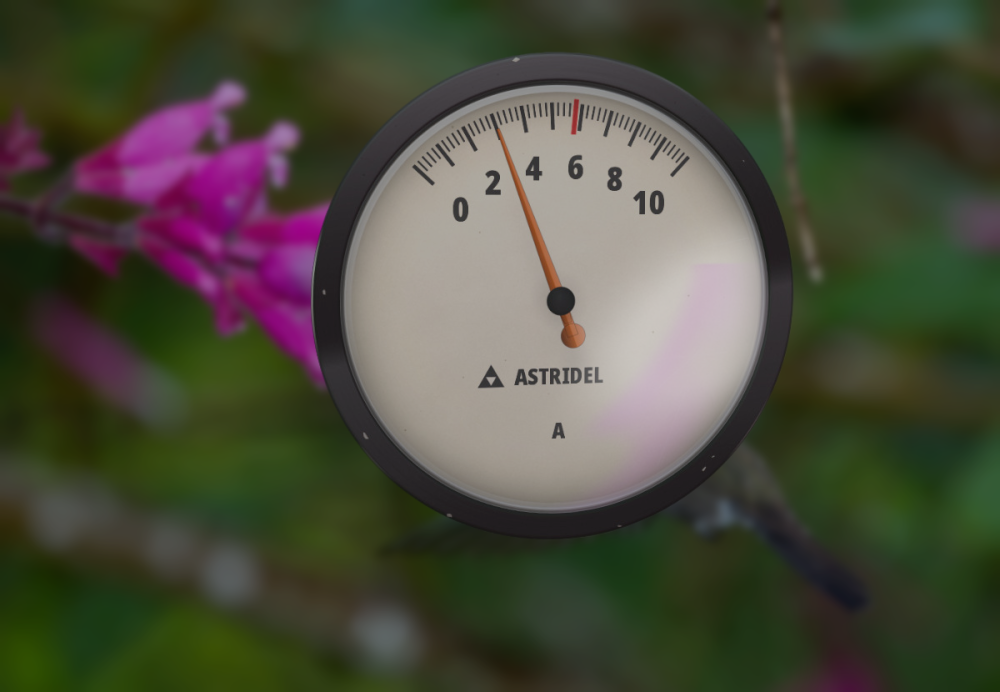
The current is 3A
